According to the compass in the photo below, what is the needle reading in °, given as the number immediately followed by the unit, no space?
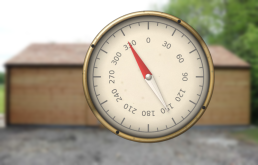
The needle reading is 330°
